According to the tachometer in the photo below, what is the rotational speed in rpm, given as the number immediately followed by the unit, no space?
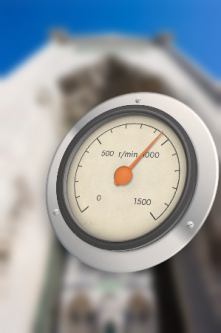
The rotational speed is 950rpm
